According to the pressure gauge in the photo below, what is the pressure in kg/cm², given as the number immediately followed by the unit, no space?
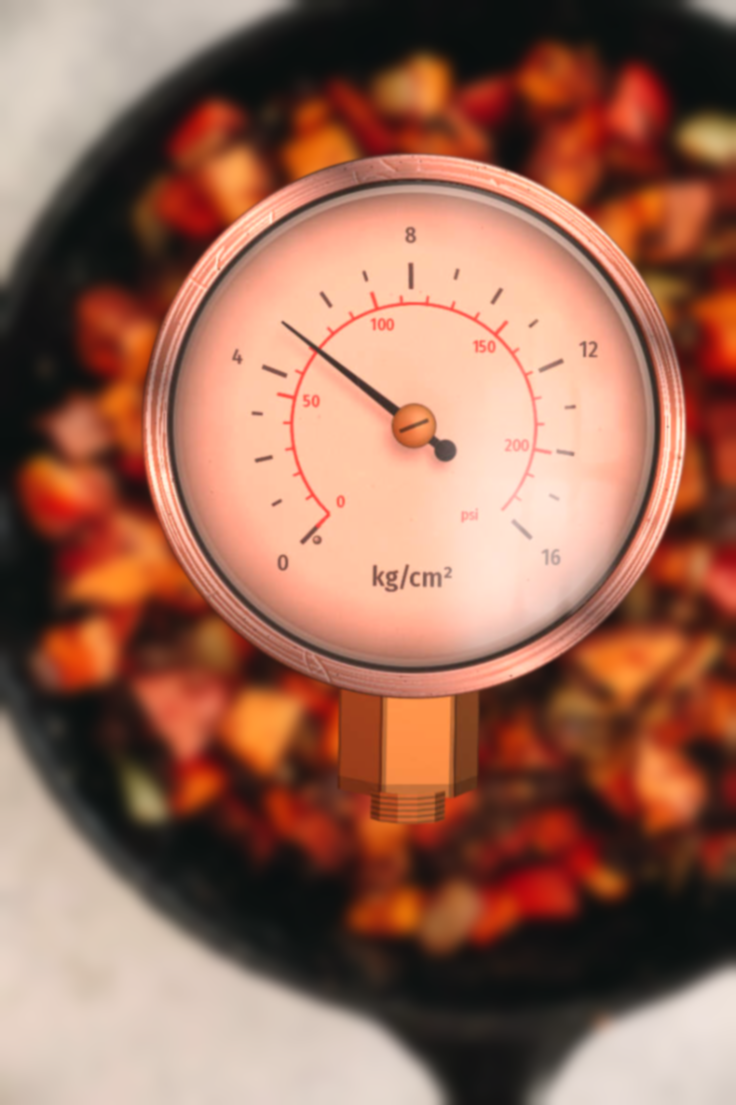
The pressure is 5kg/cm²
